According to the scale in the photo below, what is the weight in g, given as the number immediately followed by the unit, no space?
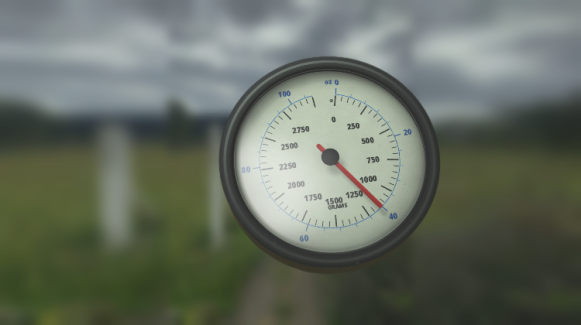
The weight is 1150g
